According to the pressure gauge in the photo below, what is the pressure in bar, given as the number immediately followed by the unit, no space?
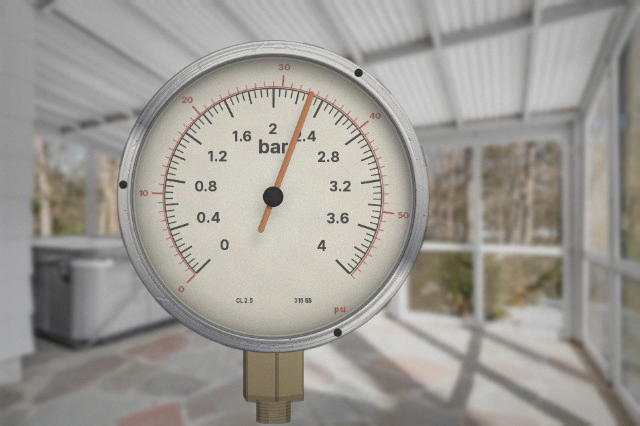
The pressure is 2.3bar
